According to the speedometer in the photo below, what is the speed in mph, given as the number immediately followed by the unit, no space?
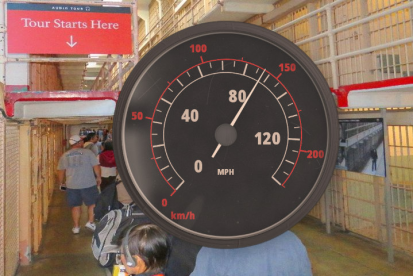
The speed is 87.5mph
